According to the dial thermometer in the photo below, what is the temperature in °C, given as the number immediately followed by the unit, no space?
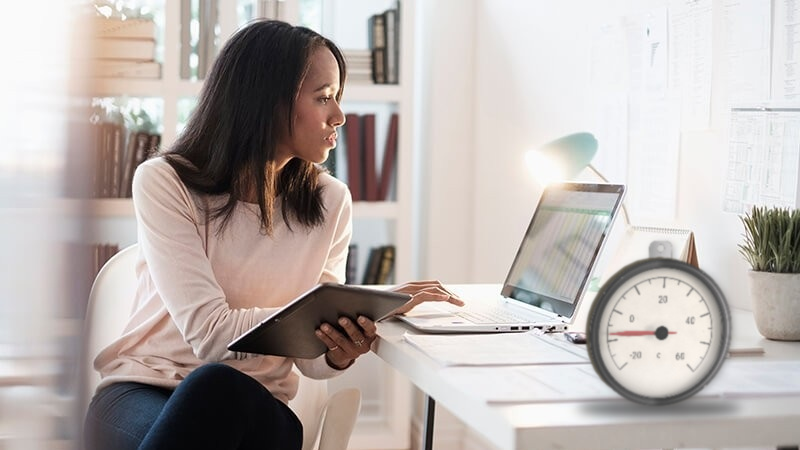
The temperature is -7.5°C
